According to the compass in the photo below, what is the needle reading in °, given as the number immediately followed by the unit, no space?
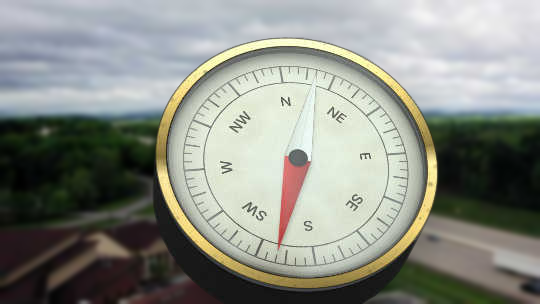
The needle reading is 200°
